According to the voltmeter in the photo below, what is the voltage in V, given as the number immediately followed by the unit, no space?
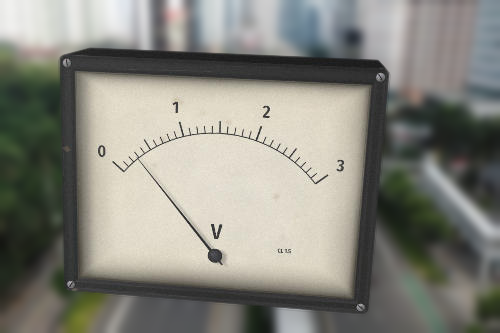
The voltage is 0.3V
